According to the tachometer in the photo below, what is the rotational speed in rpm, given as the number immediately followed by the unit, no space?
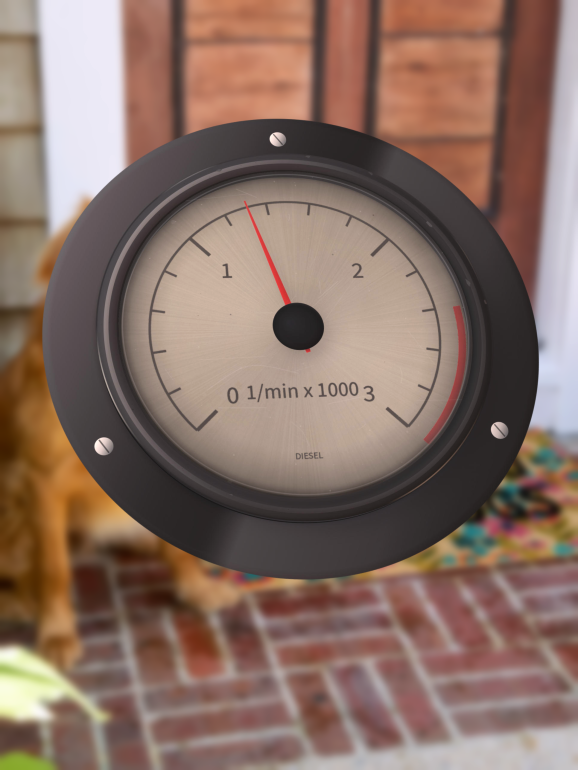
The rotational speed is 1300rpm
